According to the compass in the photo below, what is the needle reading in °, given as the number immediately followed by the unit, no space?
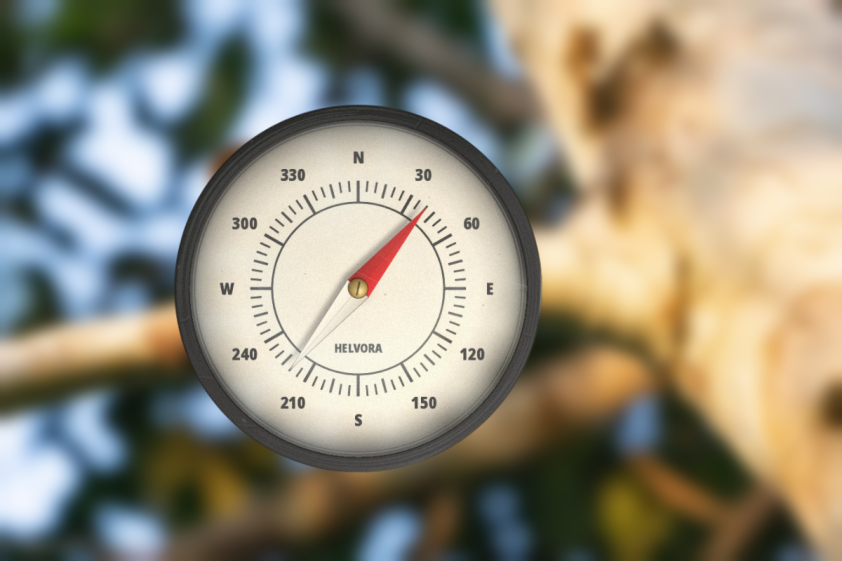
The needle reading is 40°
